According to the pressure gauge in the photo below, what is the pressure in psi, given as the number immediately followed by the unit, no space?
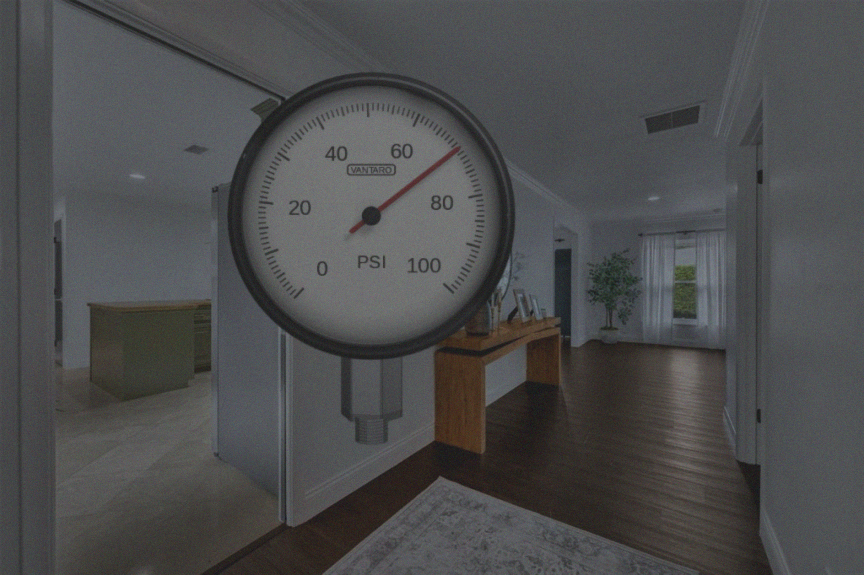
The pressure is 70psi
